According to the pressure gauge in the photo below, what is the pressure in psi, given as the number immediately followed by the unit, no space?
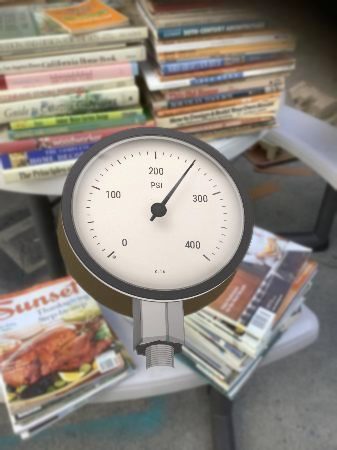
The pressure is 250psi
